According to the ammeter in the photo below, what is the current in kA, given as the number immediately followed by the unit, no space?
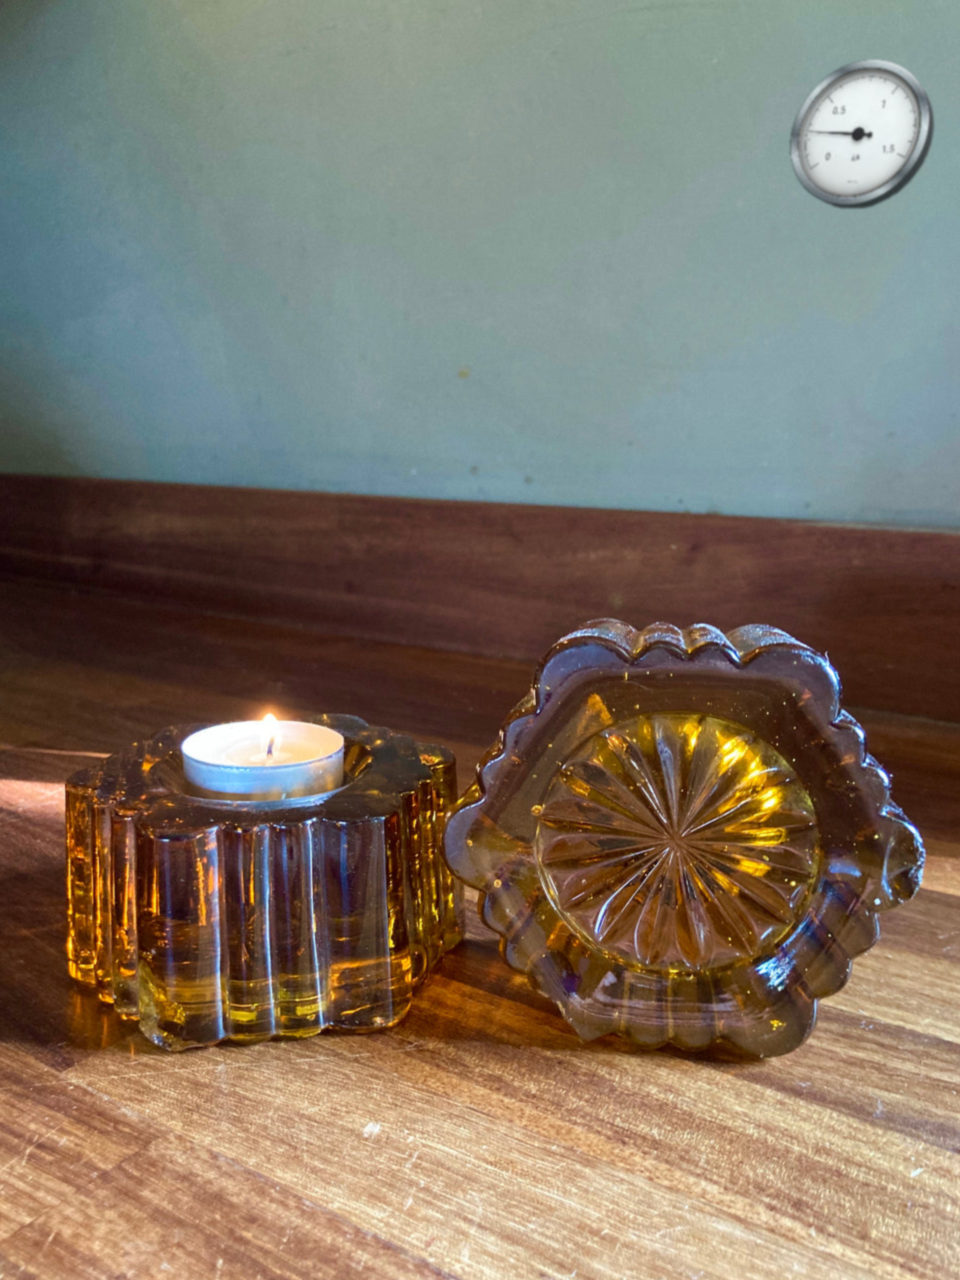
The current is 0.25kA
